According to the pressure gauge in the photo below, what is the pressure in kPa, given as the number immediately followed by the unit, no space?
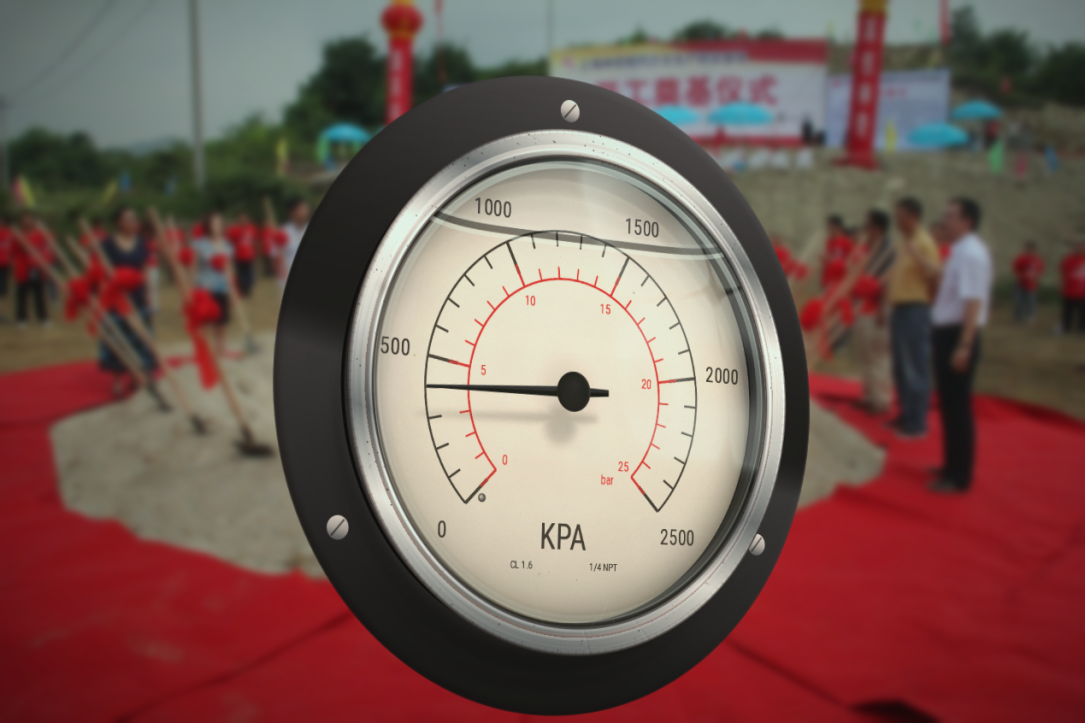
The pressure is 400kPa
